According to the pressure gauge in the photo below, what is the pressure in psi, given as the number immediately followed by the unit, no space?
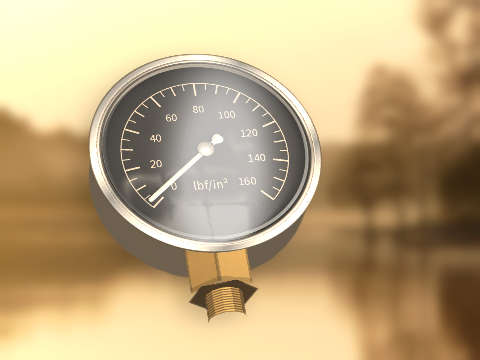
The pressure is 2.5psi
